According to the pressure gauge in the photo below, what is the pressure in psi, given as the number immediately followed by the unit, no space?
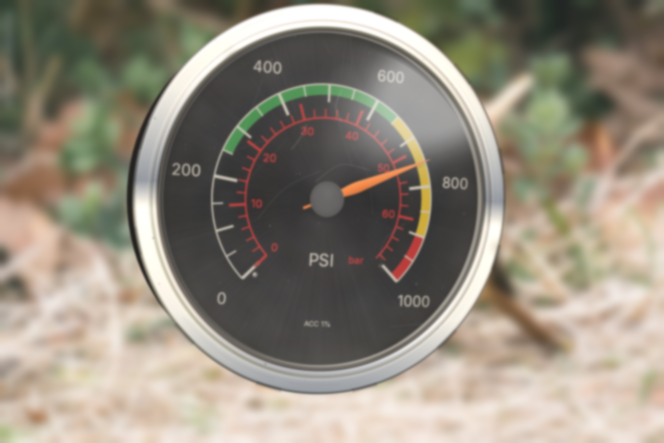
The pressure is 750psi
